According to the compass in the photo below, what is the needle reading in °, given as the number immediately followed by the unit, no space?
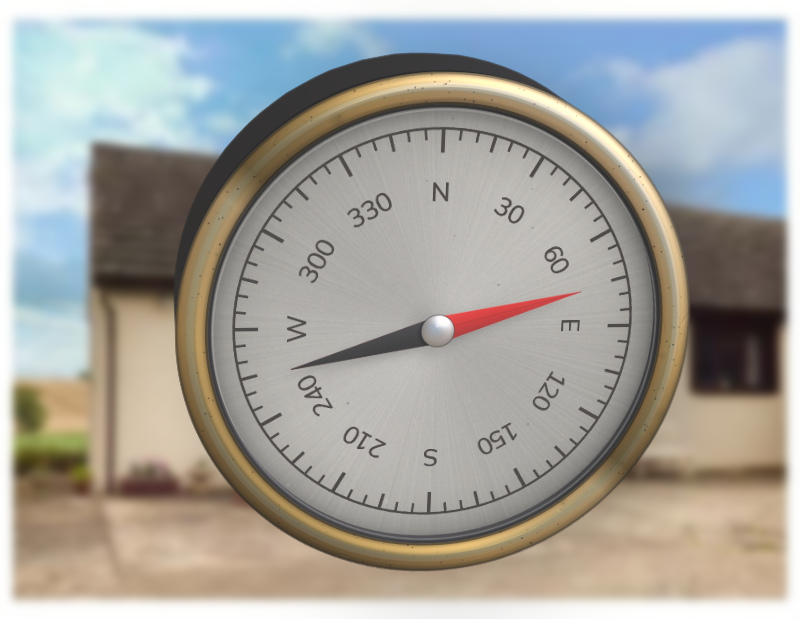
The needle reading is 75°
